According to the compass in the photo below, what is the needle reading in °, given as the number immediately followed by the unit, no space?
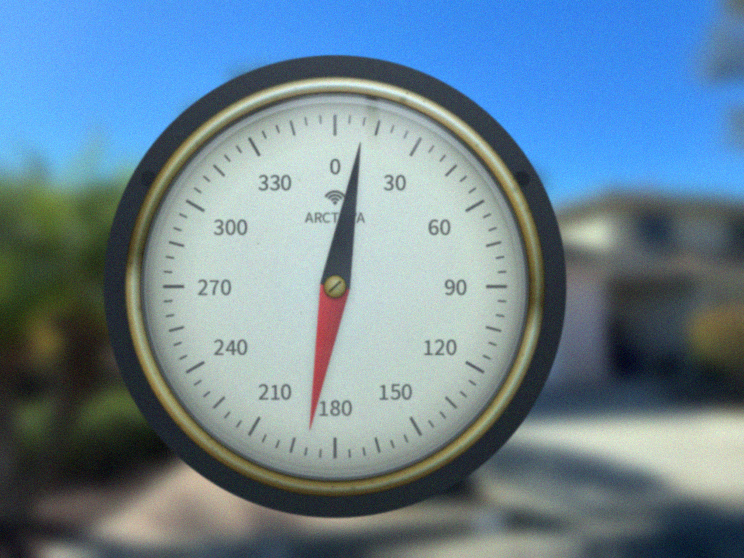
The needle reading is 190°
